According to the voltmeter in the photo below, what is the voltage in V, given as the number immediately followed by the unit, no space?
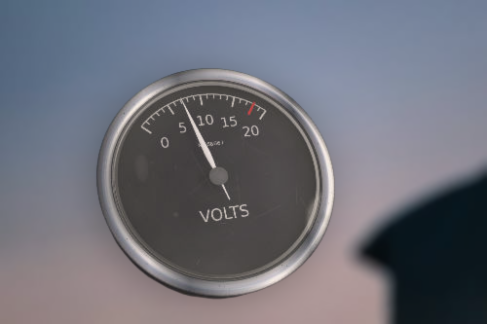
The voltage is 7V
